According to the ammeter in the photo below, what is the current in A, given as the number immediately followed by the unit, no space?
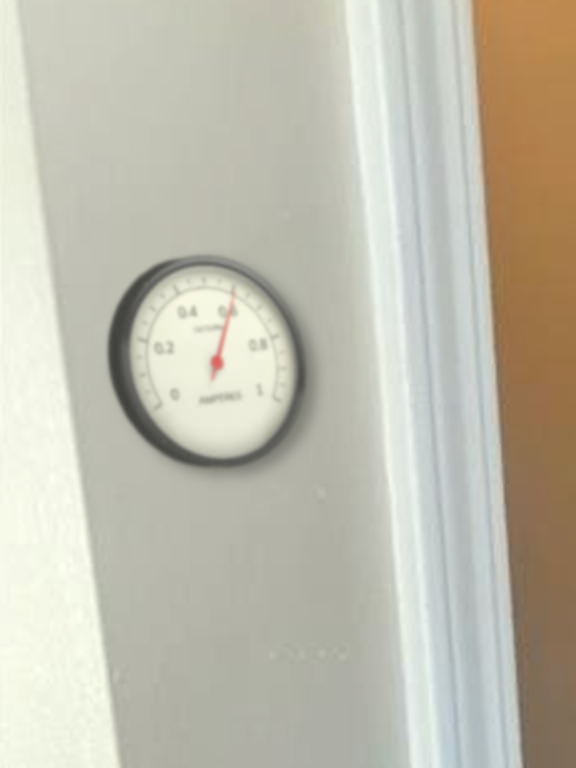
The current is 0.6A
